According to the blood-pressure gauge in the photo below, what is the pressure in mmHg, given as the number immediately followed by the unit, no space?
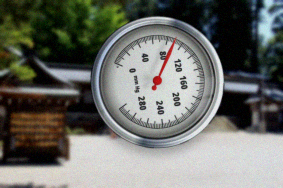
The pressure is 90mmHg
